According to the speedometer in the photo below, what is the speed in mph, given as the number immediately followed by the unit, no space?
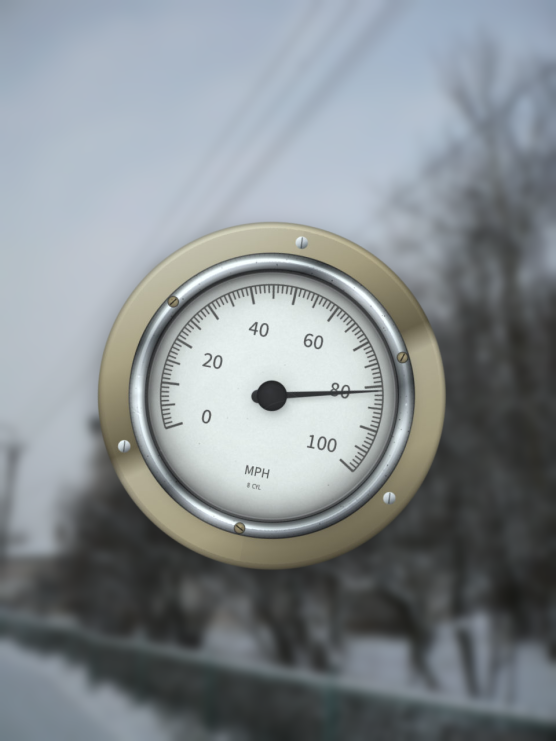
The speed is 81mph
